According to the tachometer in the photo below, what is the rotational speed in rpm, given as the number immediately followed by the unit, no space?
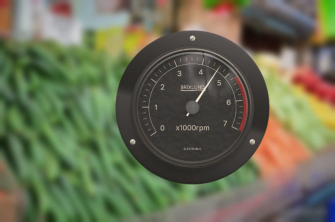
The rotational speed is 4600rpm
